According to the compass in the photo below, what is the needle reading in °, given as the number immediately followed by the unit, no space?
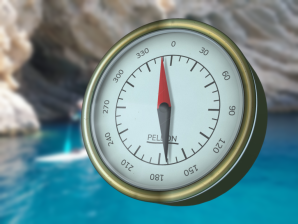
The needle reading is 350°
